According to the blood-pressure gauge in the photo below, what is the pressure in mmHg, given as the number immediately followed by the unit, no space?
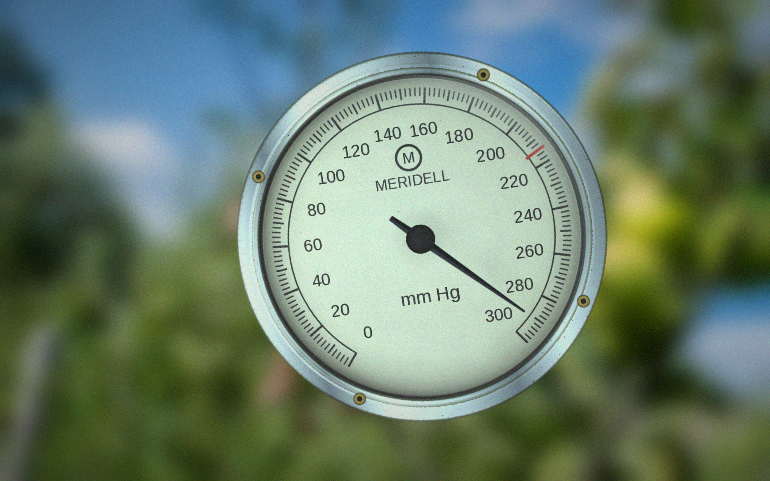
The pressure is 290mmHg
